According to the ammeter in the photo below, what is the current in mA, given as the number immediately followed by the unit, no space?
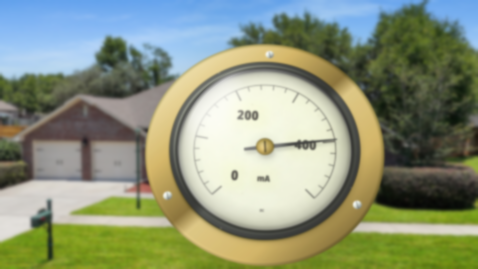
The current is 400mA
